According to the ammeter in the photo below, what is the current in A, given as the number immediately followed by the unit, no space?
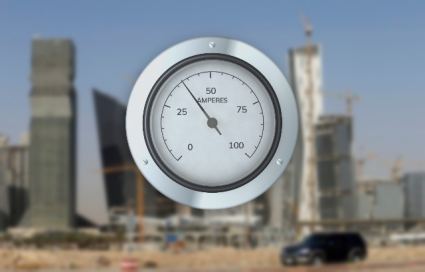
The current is 37.5A
